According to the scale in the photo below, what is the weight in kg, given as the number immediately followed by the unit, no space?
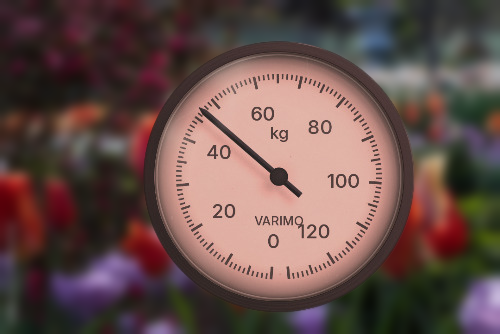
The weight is 47kg
